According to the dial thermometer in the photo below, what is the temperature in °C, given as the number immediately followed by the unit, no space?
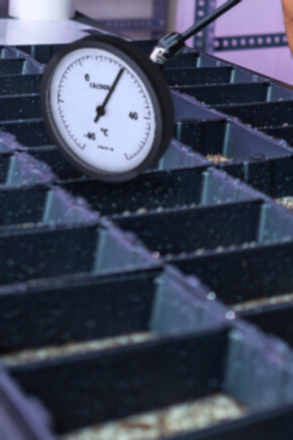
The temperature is 20°C
